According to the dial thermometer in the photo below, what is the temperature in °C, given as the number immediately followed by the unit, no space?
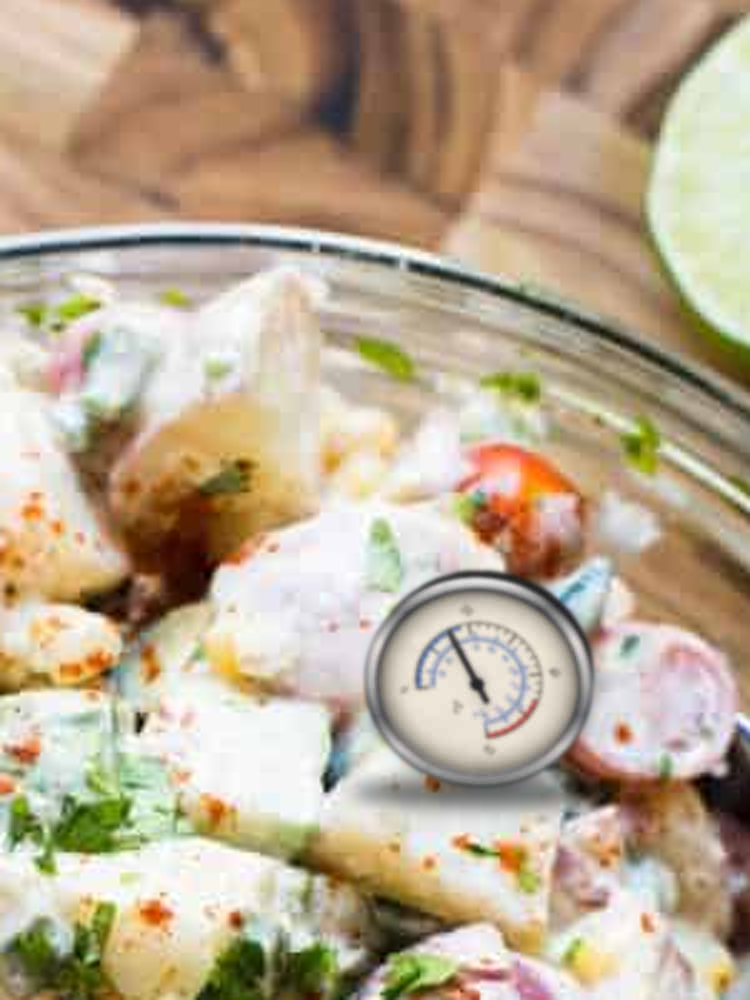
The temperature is 16°C
